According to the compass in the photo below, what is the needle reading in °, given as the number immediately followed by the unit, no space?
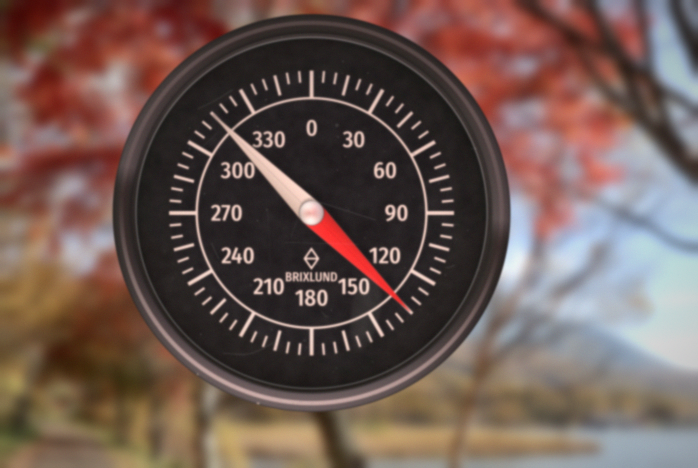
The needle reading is 135°
